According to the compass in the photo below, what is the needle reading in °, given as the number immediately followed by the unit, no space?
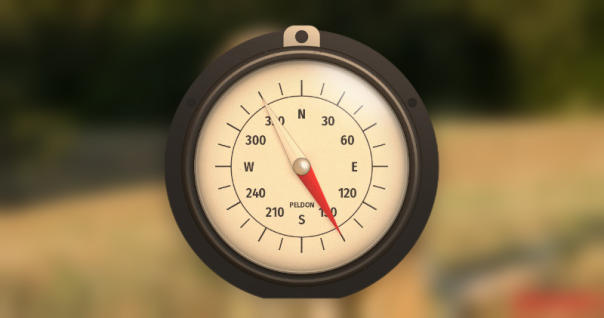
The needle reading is 150°
